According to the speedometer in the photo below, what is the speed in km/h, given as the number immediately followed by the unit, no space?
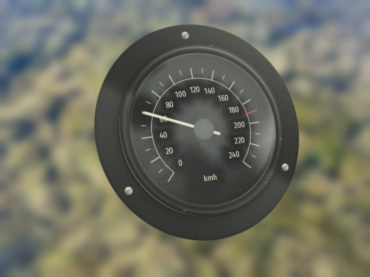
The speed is 60km/h
